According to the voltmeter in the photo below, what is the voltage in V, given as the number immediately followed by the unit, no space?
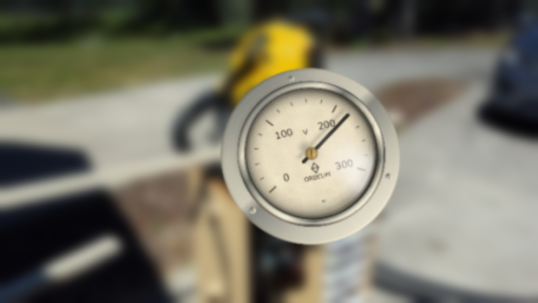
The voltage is 220V
